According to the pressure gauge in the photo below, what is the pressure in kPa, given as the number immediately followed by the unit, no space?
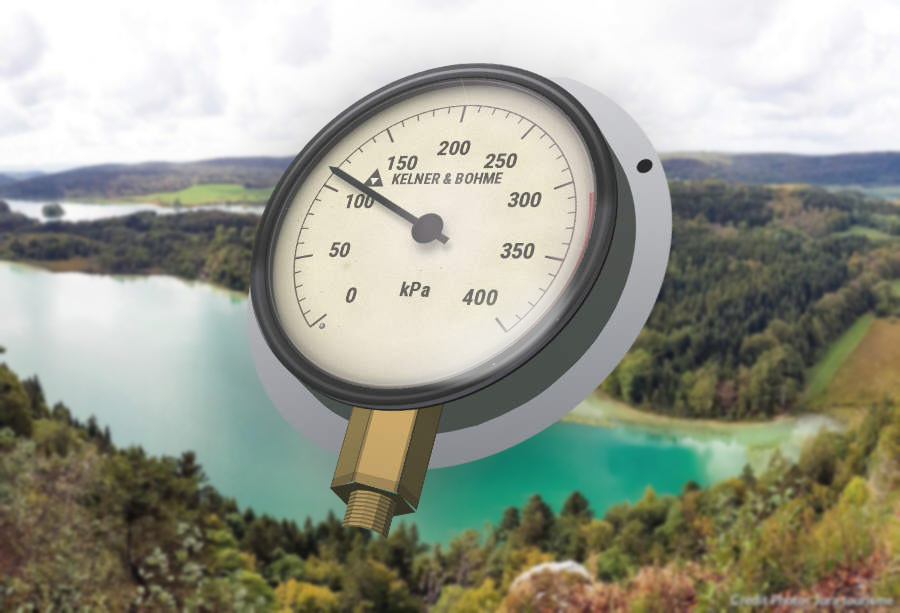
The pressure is 110kPa
